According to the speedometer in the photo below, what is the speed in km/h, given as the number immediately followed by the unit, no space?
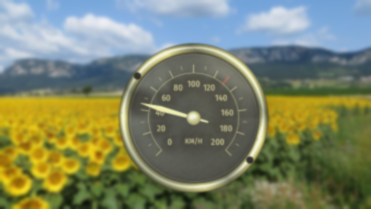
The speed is 45km/h
